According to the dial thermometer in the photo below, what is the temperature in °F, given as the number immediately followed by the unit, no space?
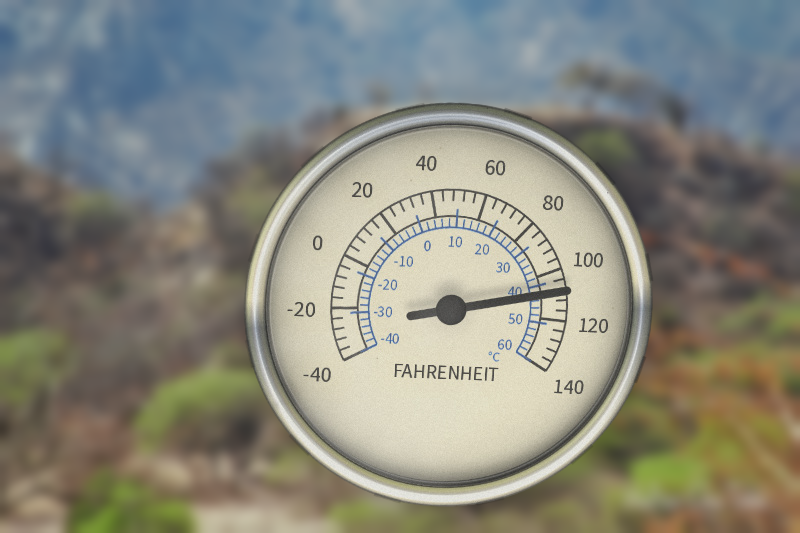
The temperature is 108°F
